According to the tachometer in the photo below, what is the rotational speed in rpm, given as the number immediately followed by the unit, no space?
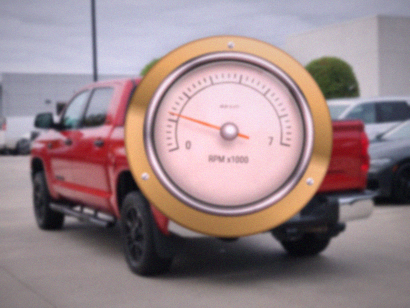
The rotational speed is 1200rpm
